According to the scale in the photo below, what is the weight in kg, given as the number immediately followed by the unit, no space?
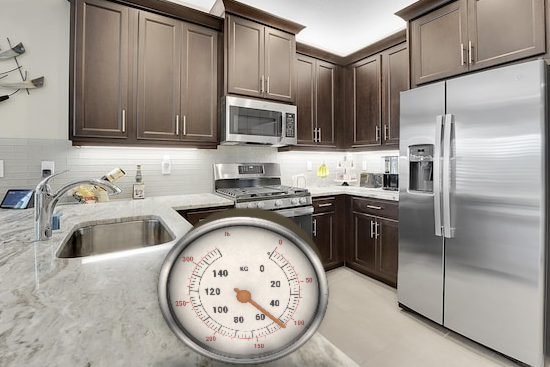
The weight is 50kg
